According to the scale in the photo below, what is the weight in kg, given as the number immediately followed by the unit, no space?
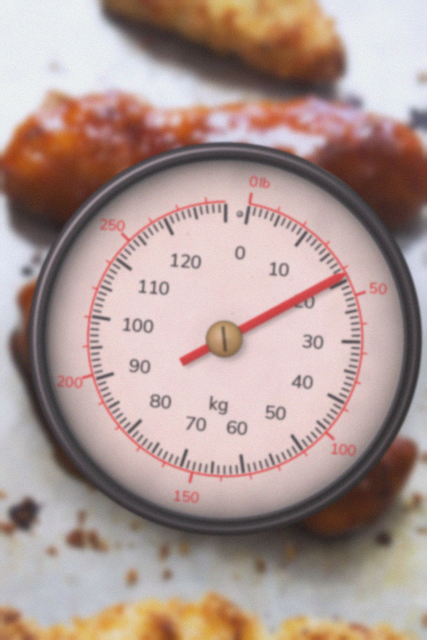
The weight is 19kg
